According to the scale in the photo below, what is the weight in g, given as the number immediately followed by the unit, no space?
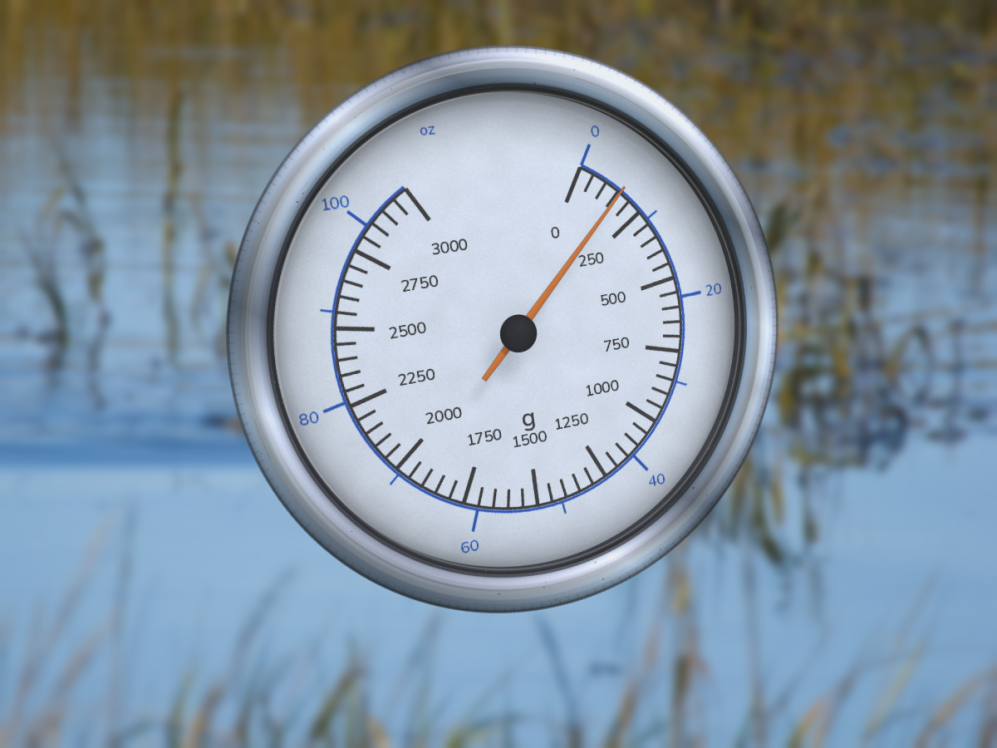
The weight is 150g
